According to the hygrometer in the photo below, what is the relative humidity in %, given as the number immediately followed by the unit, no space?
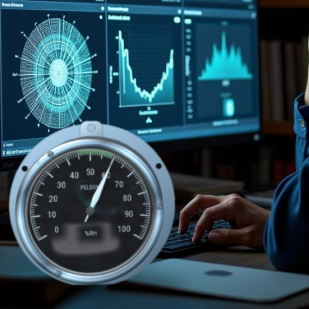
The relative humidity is 60%
